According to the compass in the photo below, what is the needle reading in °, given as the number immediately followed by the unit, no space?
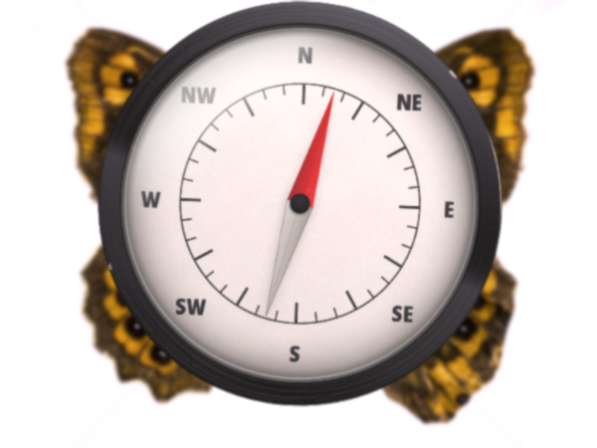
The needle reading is 15°
